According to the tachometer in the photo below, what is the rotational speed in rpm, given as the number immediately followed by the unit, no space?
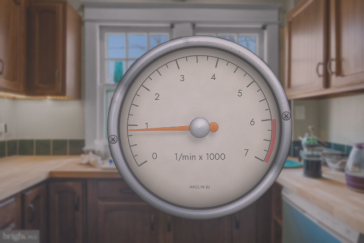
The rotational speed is 875rpm
